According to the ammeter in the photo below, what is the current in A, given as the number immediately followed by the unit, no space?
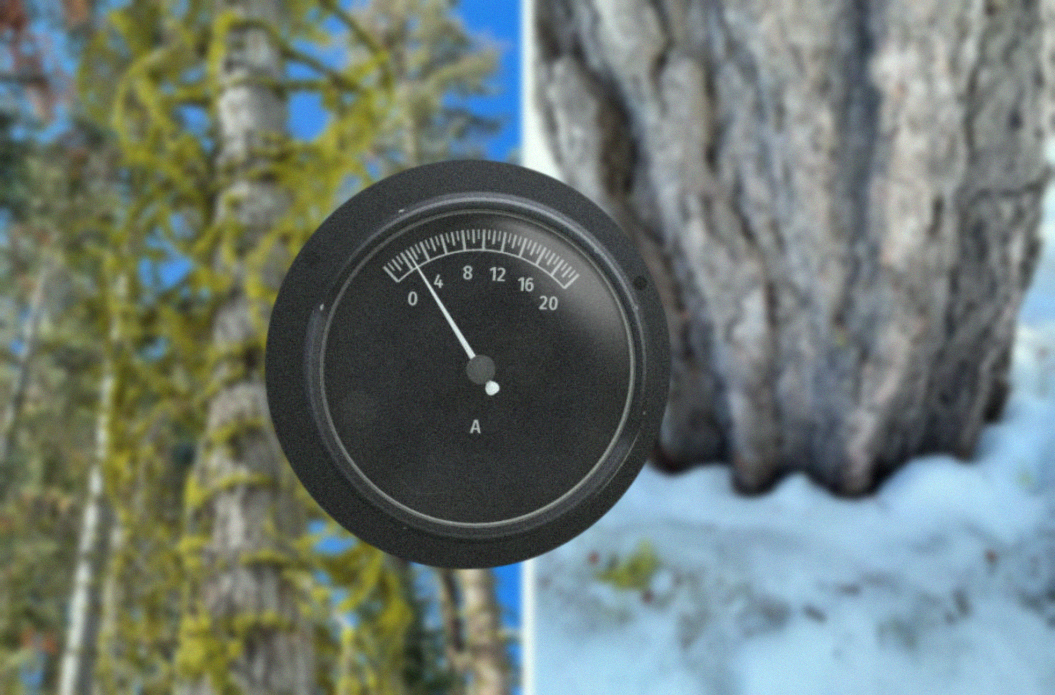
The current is 2.5A
